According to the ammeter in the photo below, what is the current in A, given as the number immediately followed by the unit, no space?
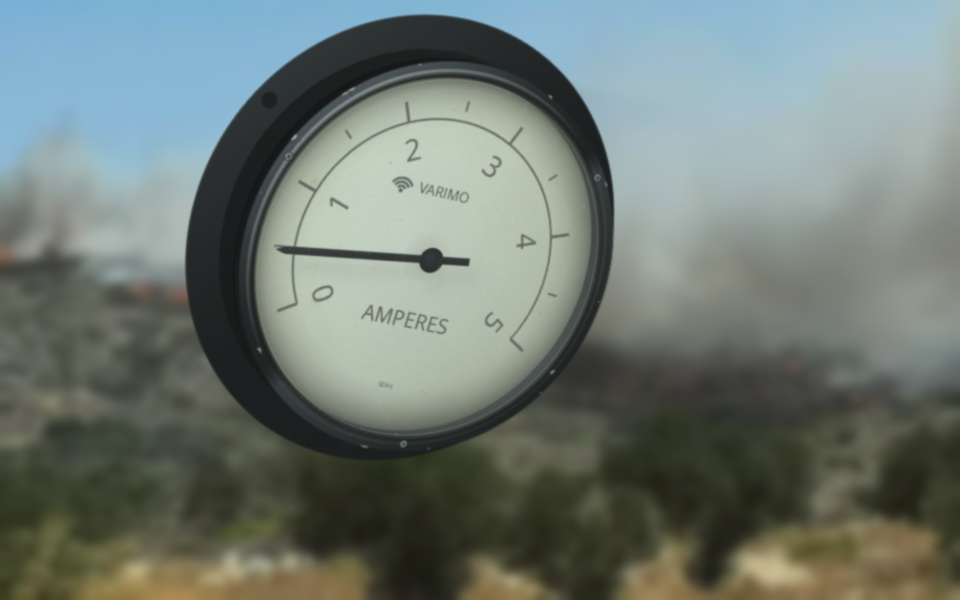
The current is 0.5A
